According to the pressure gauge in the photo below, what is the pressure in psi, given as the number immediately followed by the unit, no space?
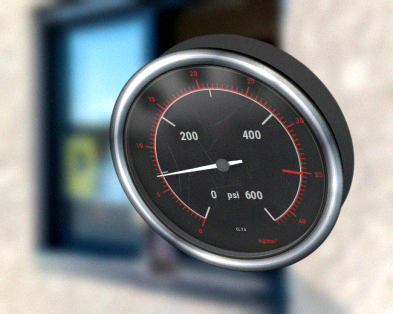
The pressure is 100psi
